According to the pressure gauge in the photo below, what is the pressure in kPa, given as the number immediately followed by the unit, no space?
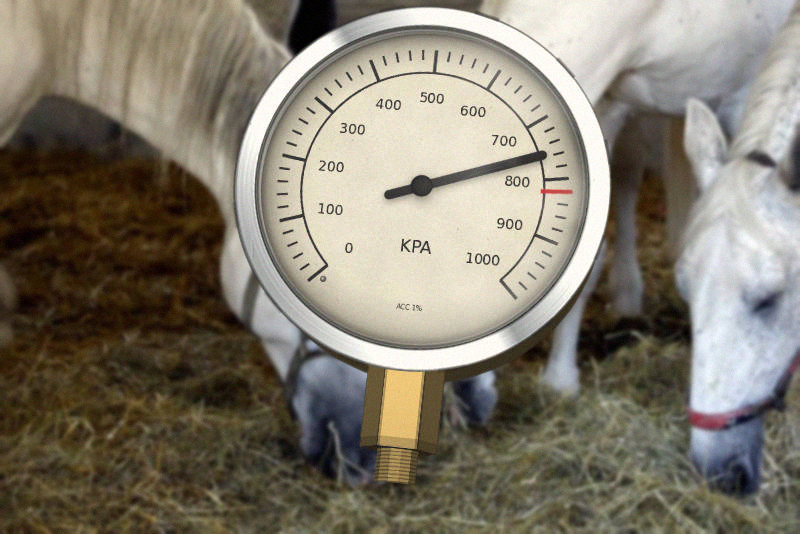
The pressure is 760kPa
